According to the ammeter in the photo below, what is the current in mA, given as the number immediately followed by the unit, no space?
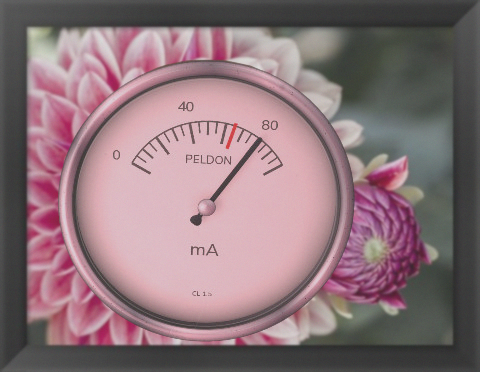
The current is 80mA
